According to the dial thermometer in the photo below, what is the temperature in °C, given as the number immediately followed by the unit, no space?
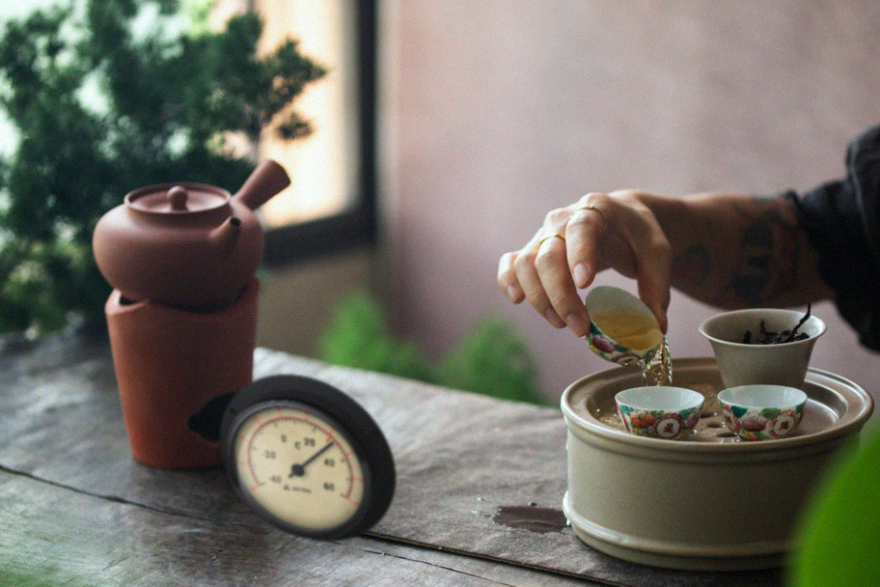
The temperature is 30°C
